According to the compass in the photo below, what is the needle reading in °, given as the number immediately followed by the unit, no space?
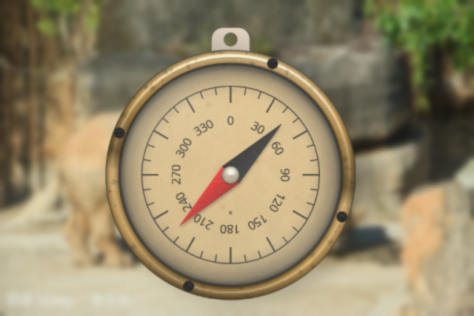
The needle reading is 225°
